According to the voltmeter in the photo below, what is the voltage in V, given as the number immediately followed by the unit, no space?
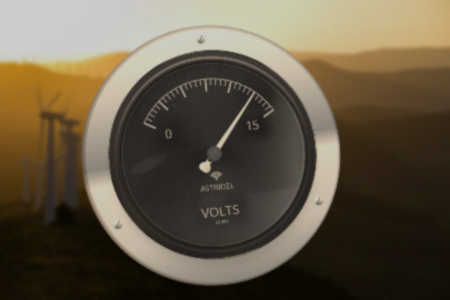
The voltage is 12.5V
